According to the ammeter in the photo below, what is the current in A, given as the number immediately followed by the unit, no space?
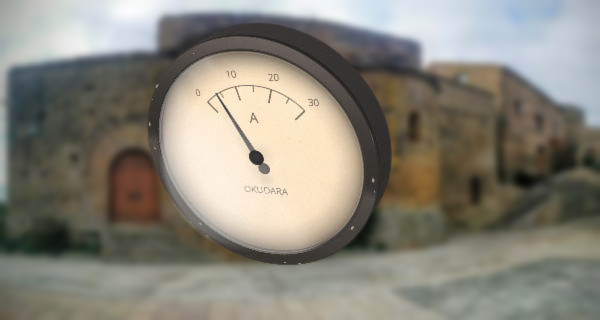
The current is 5A
